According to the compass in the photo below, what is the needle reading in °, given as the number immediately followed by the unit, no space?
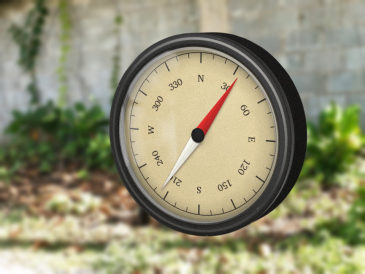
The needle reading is 35°
